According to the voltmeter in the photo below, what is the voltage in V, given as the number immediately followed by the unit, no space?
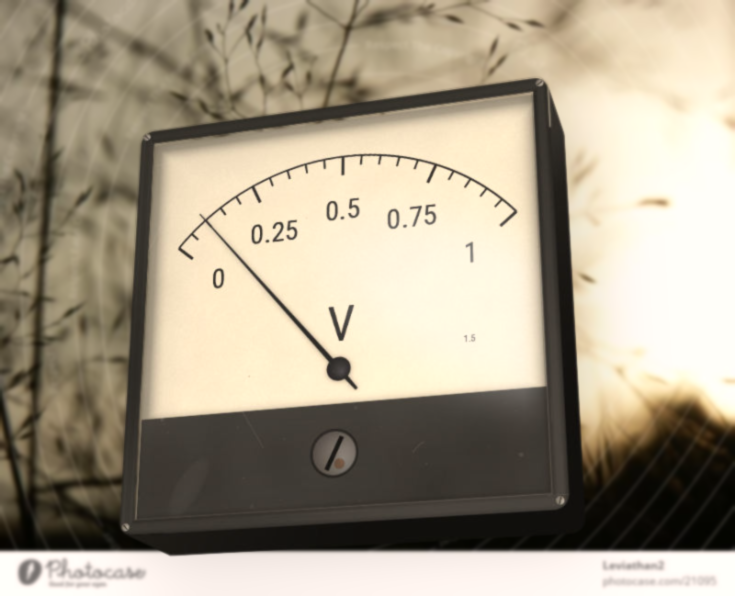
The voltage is 0.1V
